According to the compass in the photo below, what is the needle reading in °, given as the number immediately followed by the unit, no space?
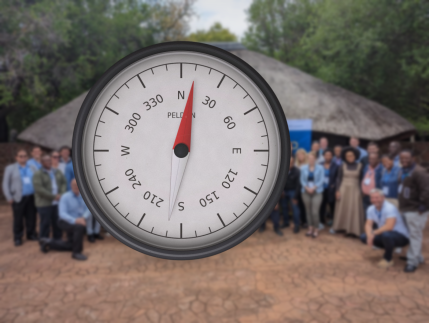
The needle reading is 10°
